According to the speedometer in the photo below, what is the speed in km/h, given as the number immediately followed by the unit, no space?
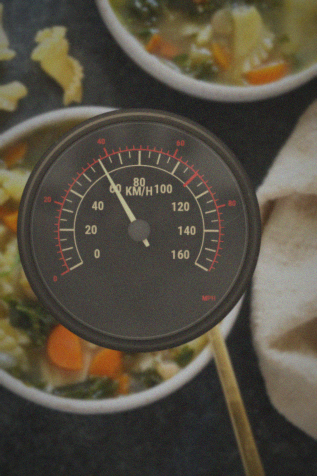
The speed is 60km/h
